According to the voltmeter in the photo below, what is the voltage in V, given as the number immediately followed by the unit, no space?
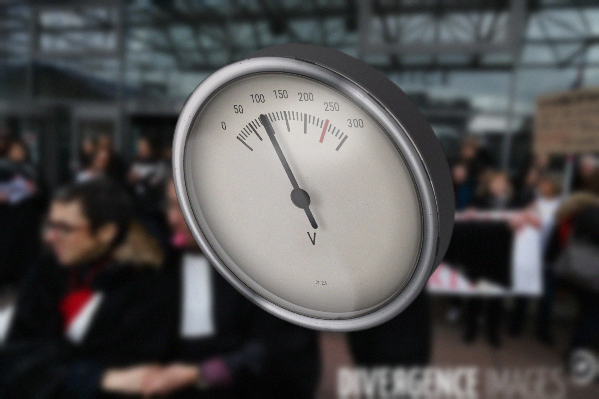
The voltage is 100V
